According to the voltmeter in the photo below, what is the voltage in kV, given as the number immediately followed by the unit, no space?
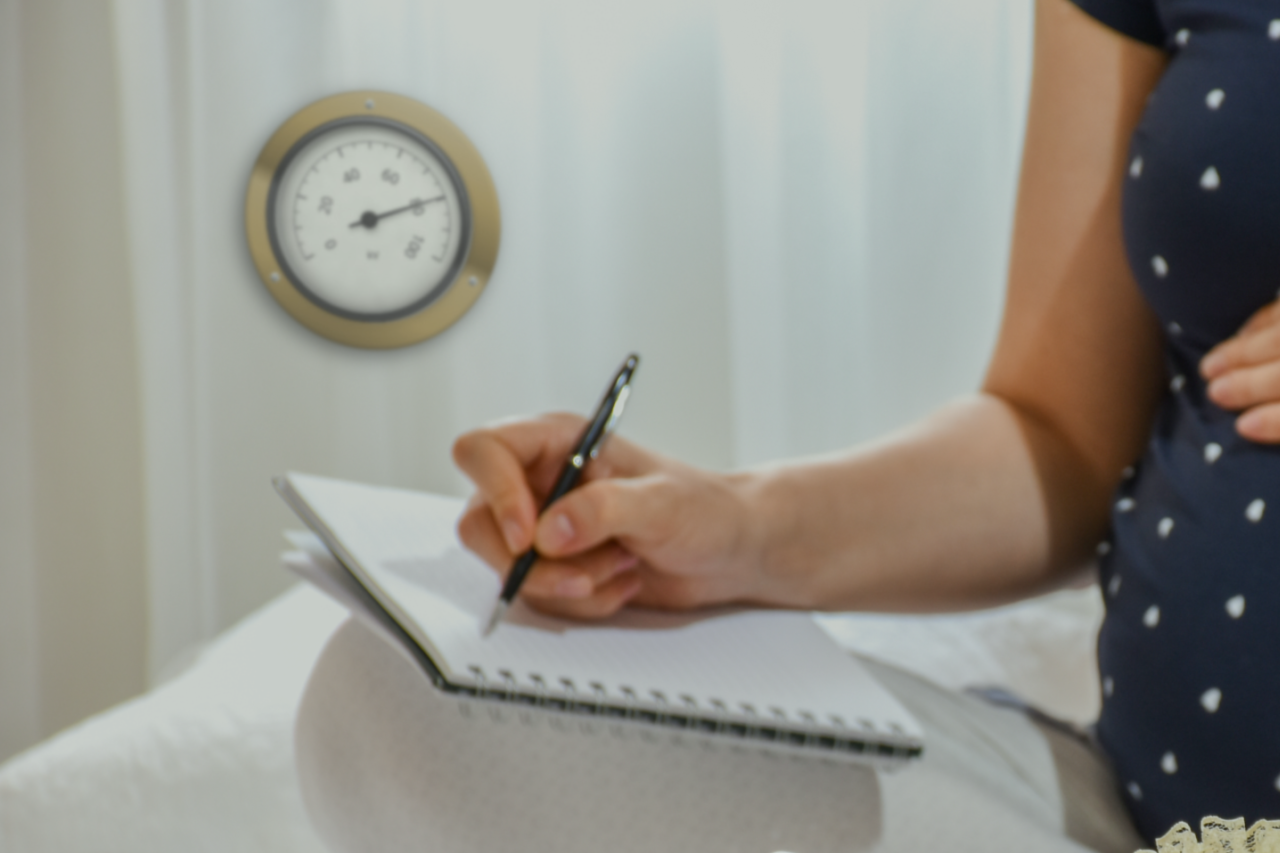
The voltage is 80kV
